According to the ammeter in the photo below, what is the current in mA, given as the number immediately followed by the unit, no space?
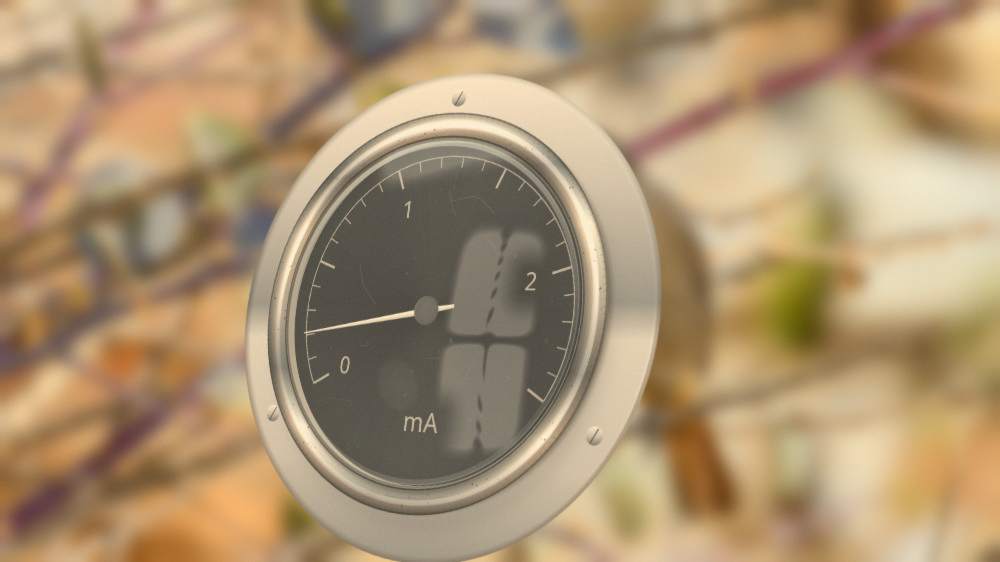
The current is 0.2mA
